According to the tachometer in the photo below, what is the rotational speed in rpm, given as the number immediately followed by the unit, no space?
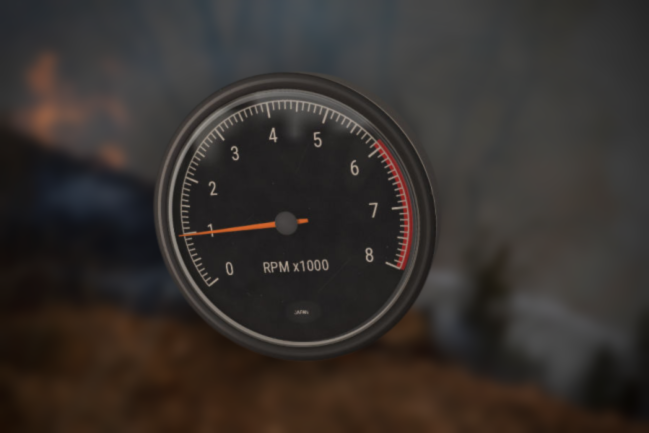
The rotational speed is 1000rpm
